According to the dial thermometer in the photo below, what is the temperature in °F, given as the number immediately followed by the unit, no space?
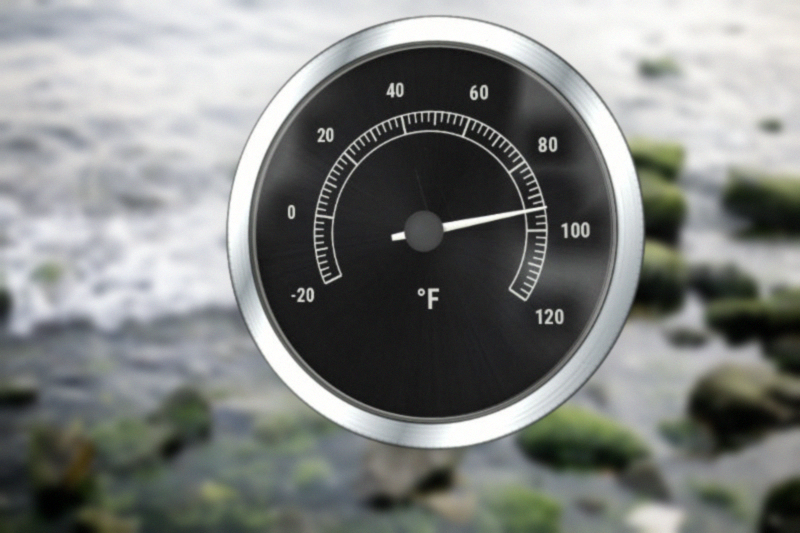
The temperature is 94°F
